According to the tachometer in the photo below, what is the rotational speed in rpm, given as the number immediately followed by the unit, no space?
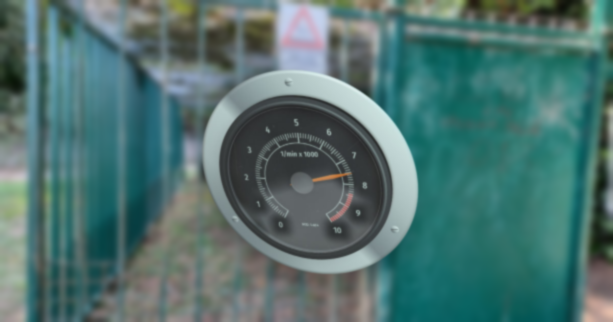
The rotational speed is 7500rpm
